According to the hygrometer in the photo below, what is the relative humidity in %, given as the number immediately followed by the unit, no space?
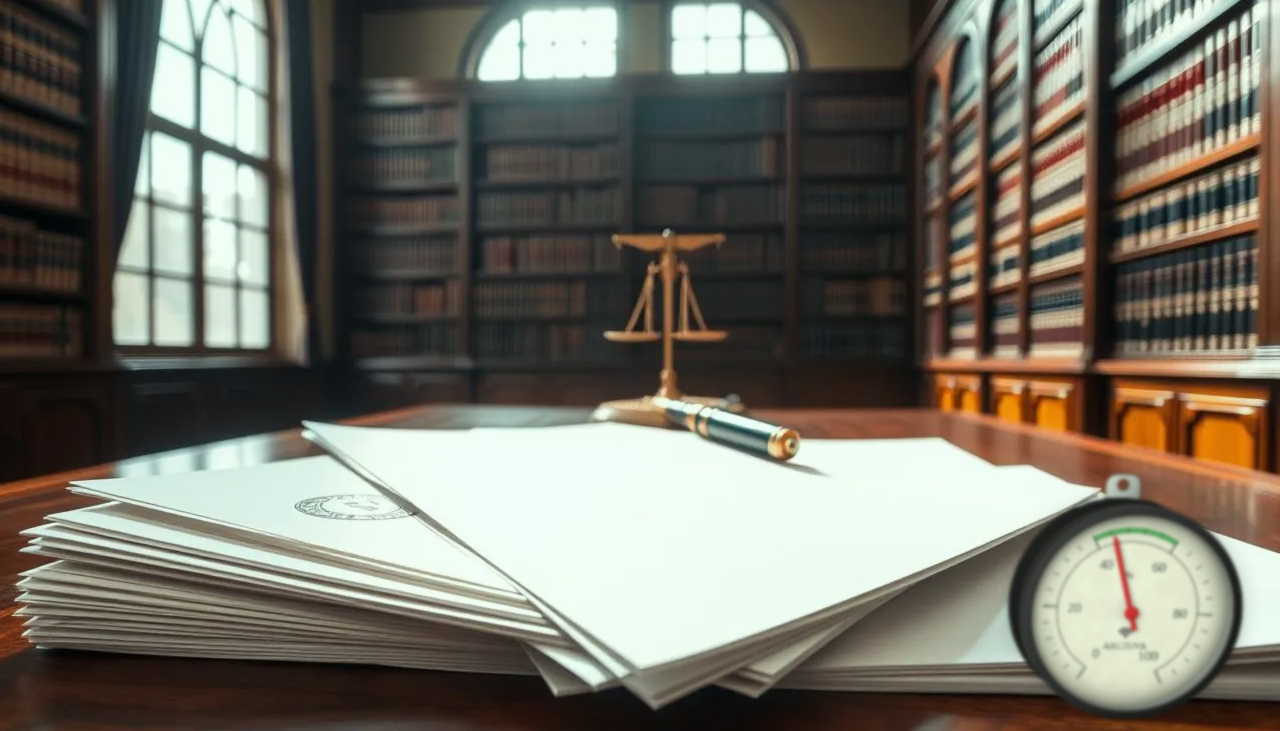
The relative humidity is 44%
